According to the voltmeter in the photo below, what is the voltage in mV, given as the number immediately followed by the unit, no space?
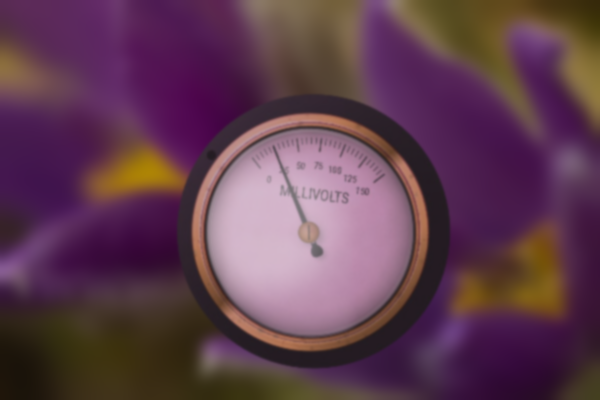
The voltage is 25mV
